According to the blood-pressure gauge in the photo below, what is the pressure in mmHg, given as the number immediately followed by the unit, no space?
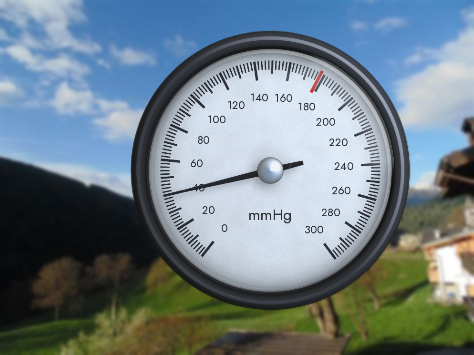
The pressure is 40mmHg
